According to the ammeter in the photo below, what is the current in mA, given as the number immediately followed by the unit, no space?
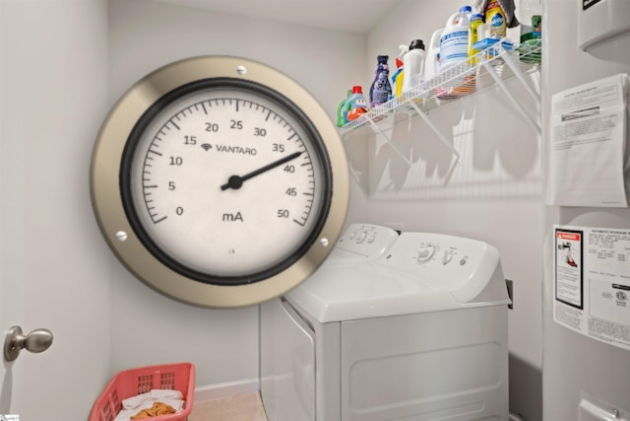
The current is 38mA
